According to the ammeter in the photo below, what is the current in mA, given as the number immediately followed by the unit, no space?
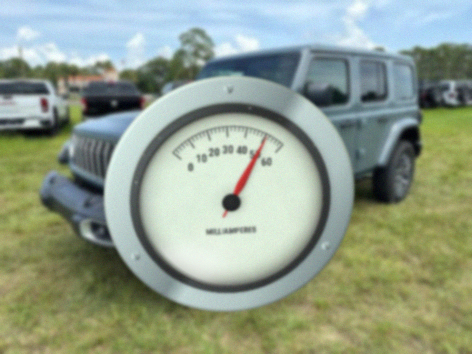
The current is 50mA
